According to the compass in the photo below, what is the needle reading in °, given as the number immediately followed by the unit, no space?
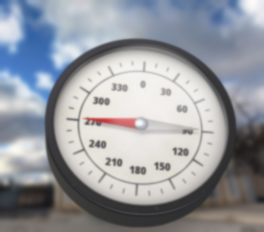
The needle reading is 270°
